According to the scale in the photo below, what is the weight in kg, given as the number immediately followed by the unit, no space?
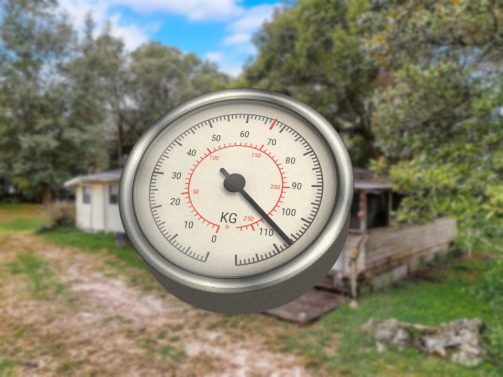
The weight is 107kg
